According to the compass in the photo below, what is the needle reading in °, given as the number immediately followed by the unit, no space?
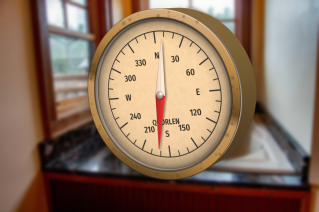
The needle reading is 190°
